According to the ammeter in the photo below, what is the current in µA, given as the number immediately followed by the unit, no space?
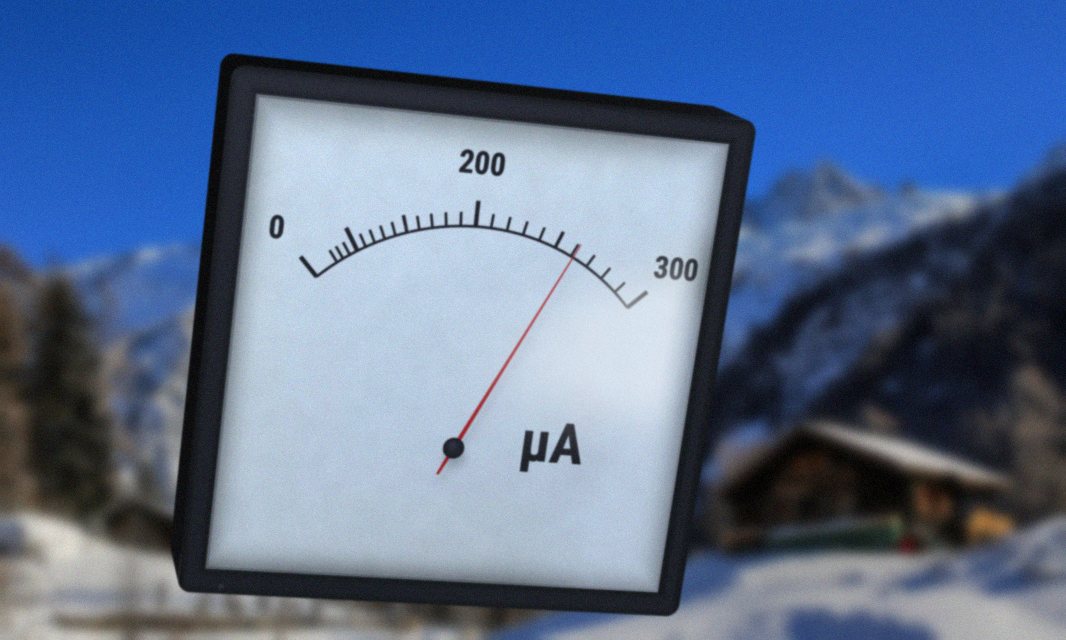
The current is 260µA
